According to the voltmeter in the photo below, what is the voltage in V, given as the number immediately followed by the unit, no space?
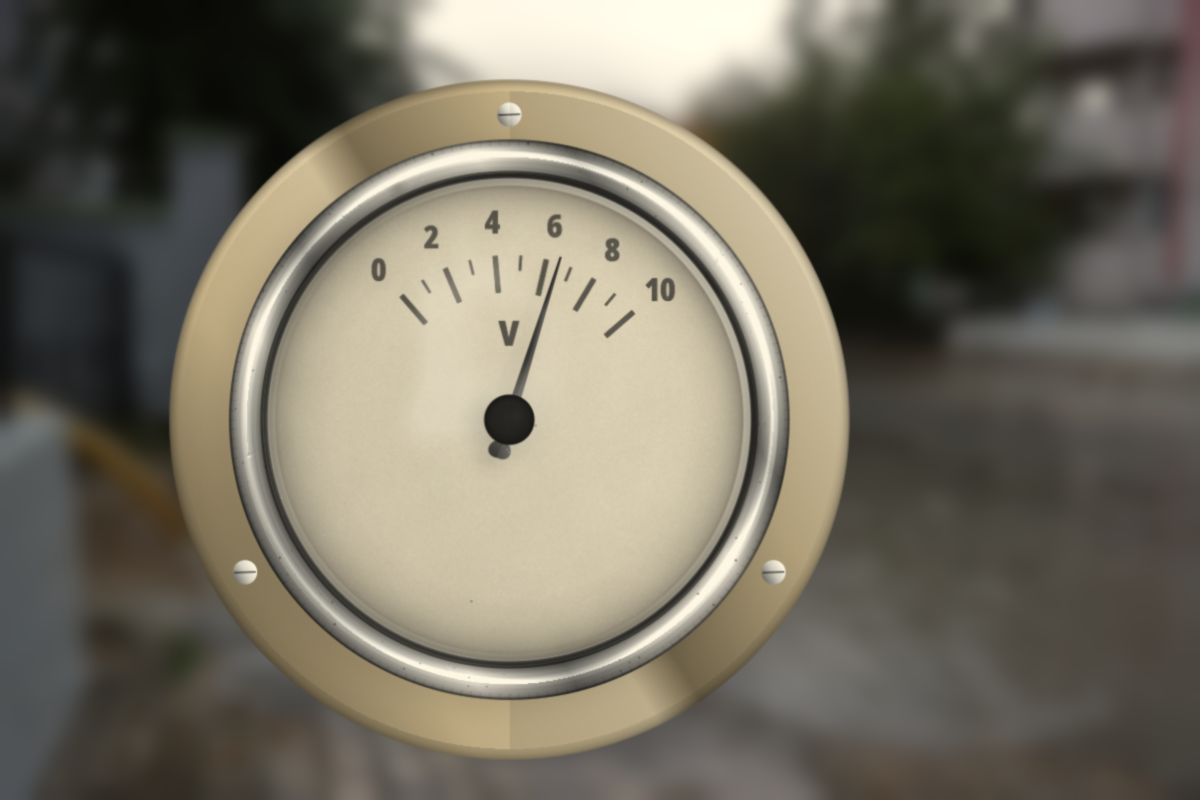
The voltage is 6.5V
